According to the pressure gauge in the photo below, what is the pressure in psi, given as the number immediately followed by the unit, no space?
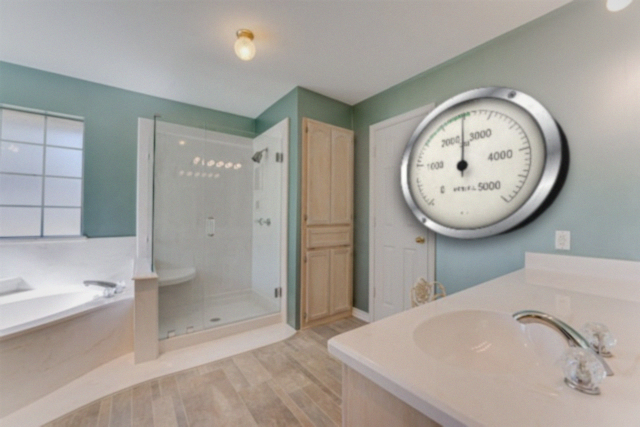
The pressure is 2500psi
